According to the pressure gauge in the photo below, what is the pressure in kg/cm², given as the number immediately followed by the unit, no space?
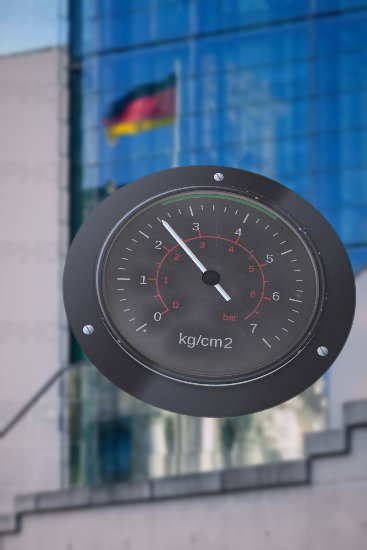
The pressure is 2.4kg/cm²
